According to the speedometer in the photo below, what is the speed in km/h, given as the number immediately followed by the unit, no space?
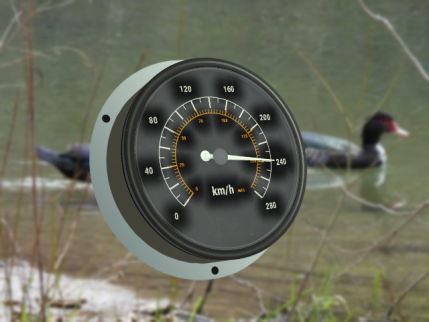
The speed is 240km/h
